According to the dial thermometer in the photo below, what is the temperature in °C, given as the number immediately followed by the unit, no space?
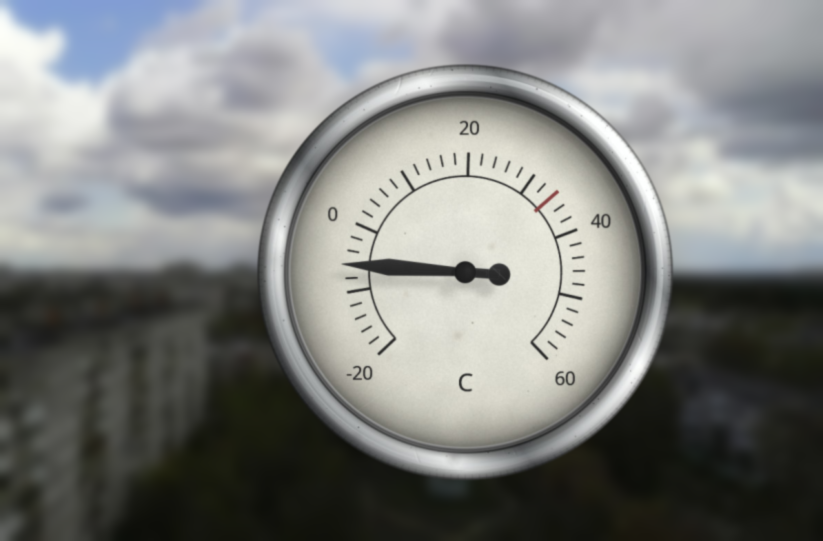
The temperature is -6°C
